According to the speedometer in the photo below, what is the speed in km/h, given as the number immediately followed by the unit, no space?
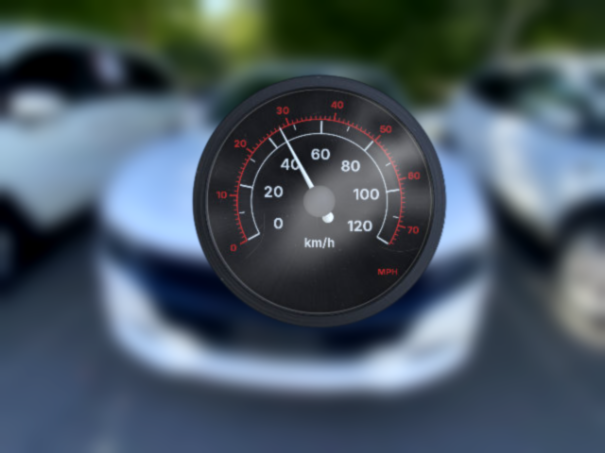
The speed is 45km/h
